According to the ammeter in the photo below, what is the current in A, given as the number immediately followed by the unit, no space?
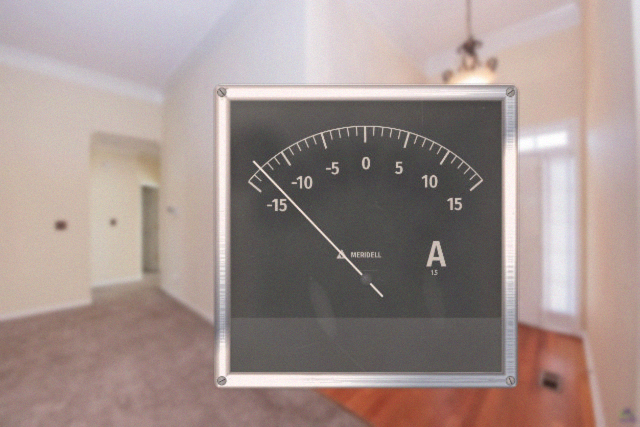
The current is -13A
